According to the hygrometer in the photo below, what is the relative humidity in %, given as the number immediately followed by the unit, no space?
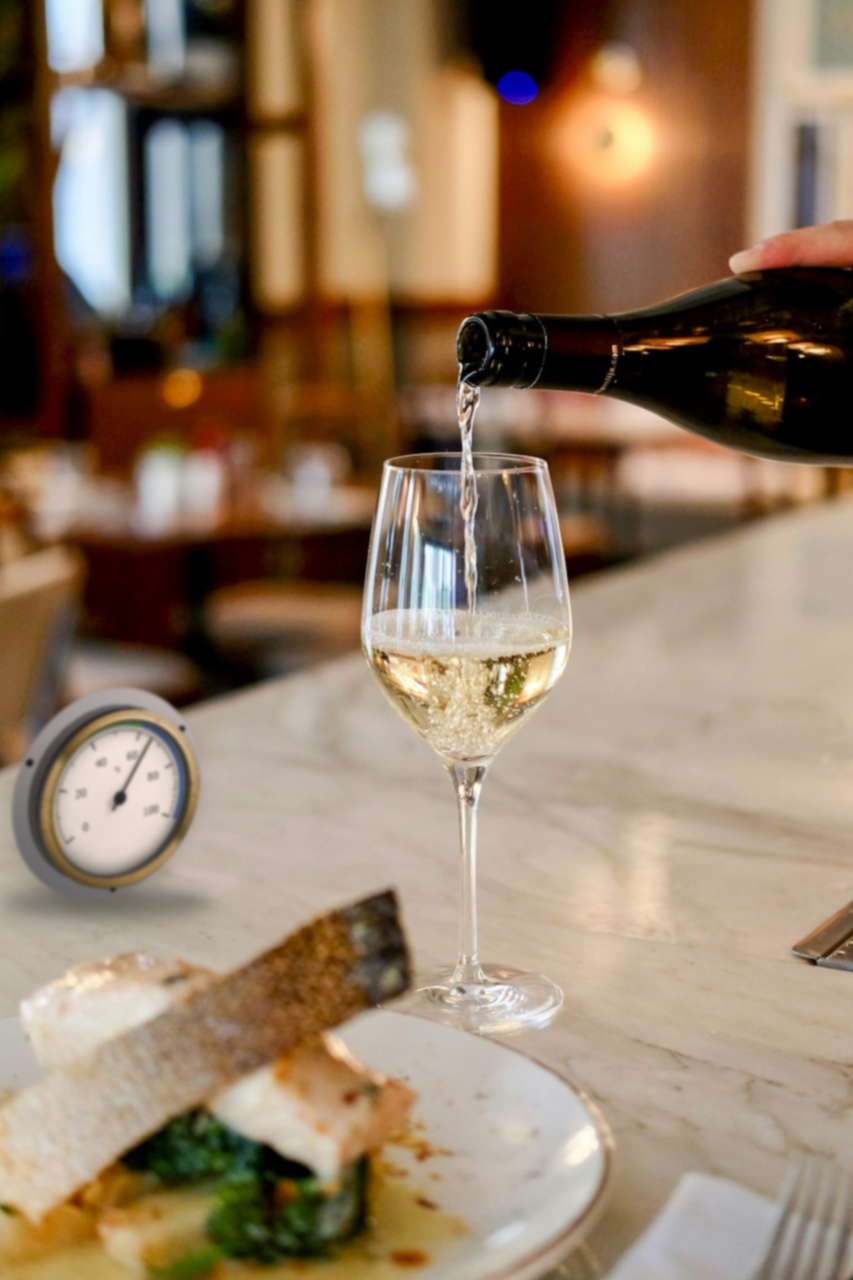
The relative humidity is 65%
